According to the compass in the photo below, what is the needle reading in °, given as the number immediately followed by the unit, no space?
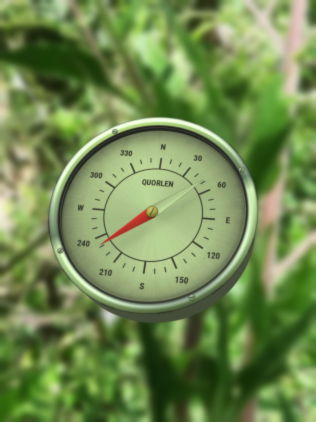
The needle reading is 230°
